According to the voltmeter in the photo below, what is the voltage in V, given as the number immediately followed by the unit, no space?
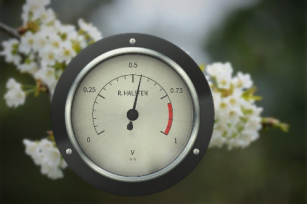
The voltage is 0.55V
